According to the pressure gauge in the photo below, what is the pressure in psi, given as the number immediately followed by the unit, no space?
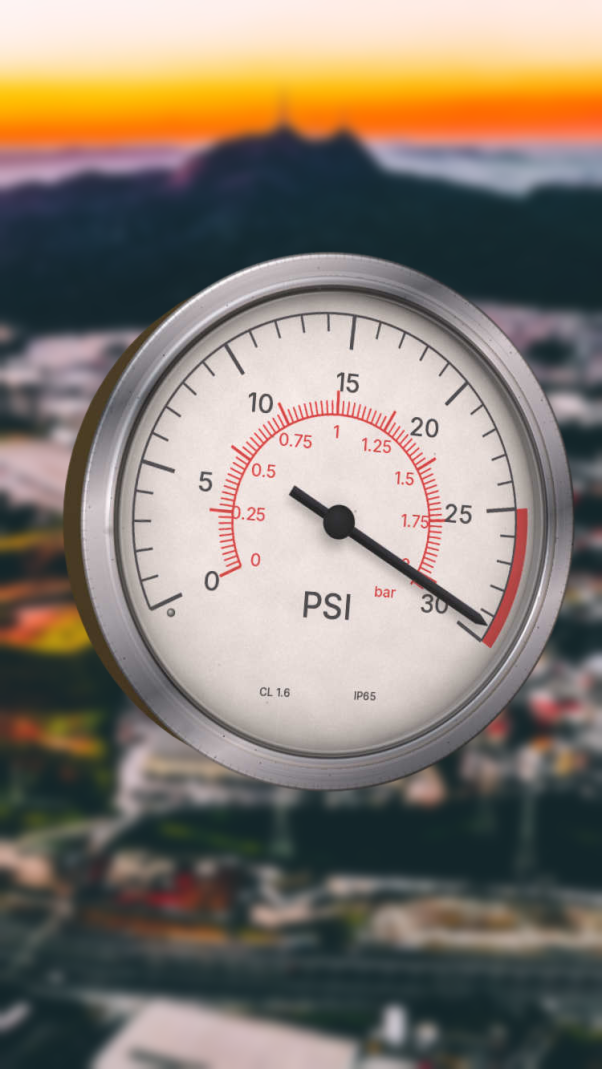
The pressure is 29.5psi
